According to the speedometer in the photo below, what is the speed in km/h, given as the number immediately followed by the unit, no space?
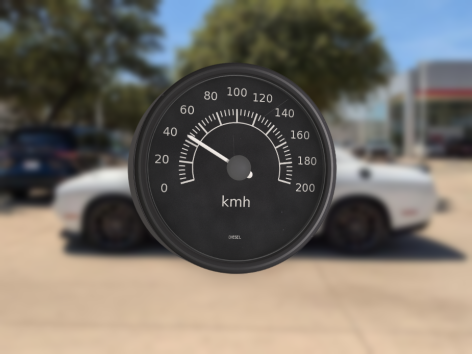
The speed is 44km/h
